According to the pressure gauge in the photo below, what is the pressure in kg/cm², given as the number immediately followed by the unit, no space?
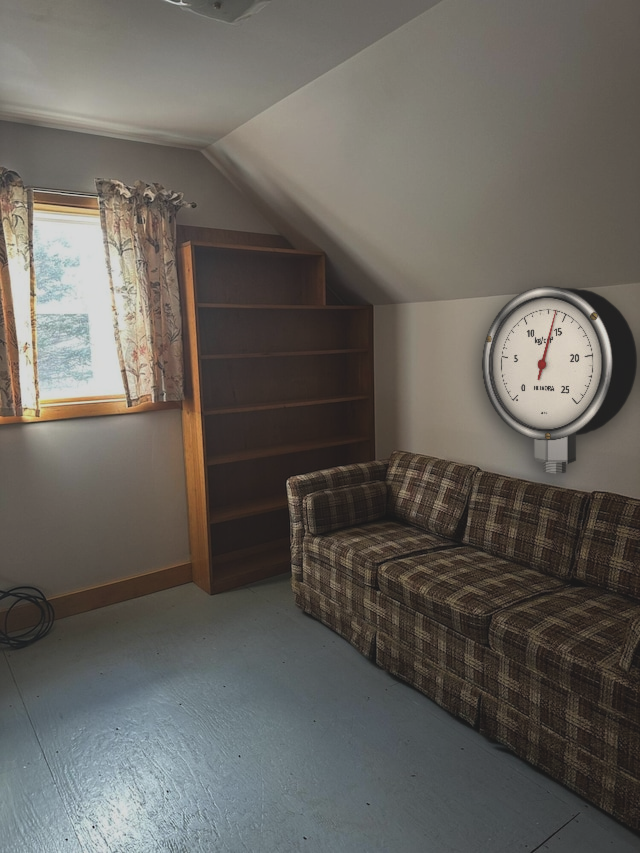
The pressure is 14kg/cm²
